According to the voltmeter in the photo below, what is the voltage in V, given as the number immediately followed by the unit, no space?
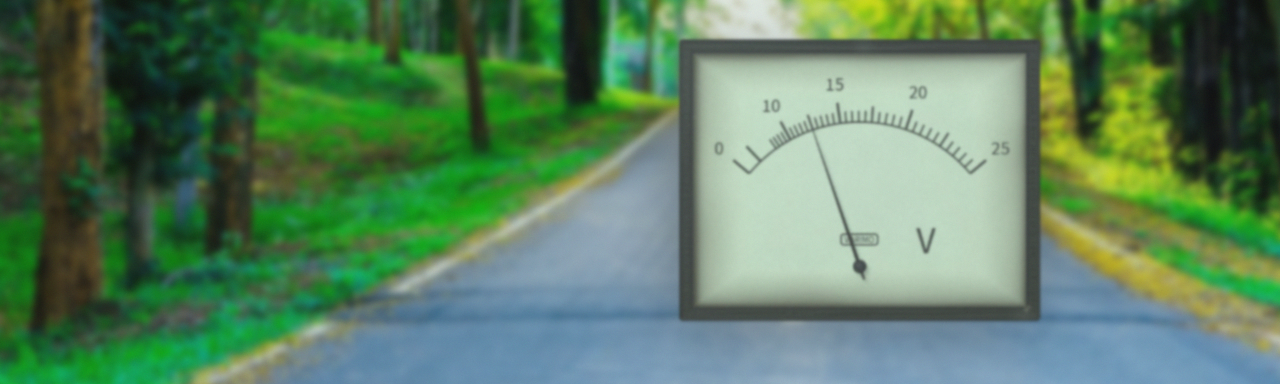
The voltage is 12.5V
